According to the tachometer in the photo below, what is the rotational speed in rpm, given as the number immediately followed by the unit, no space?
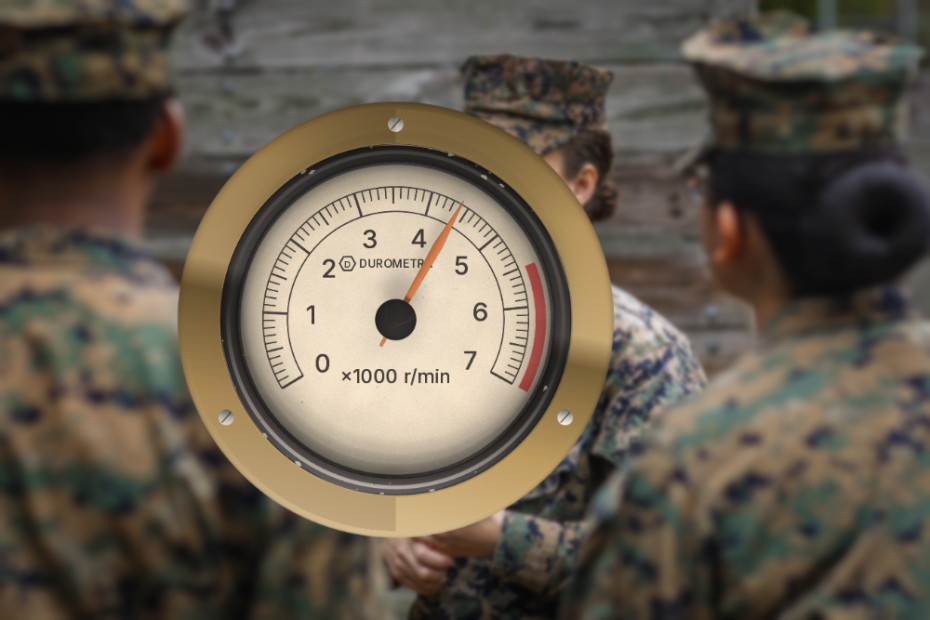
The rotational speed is 4400rpm
